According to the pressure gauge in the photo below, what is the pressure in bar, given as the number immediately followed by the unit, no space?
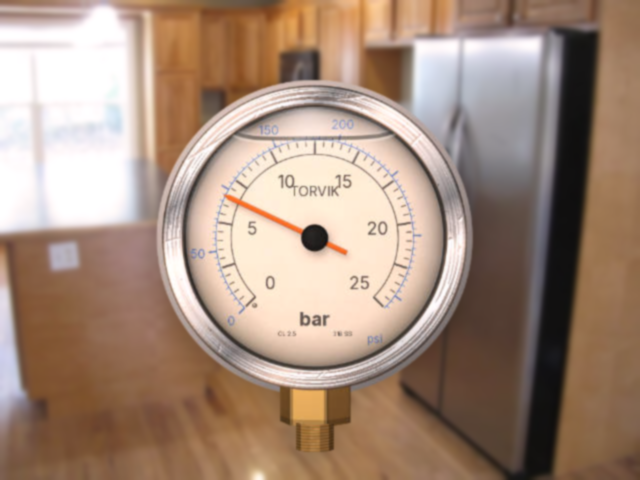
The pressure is 6.5bar
